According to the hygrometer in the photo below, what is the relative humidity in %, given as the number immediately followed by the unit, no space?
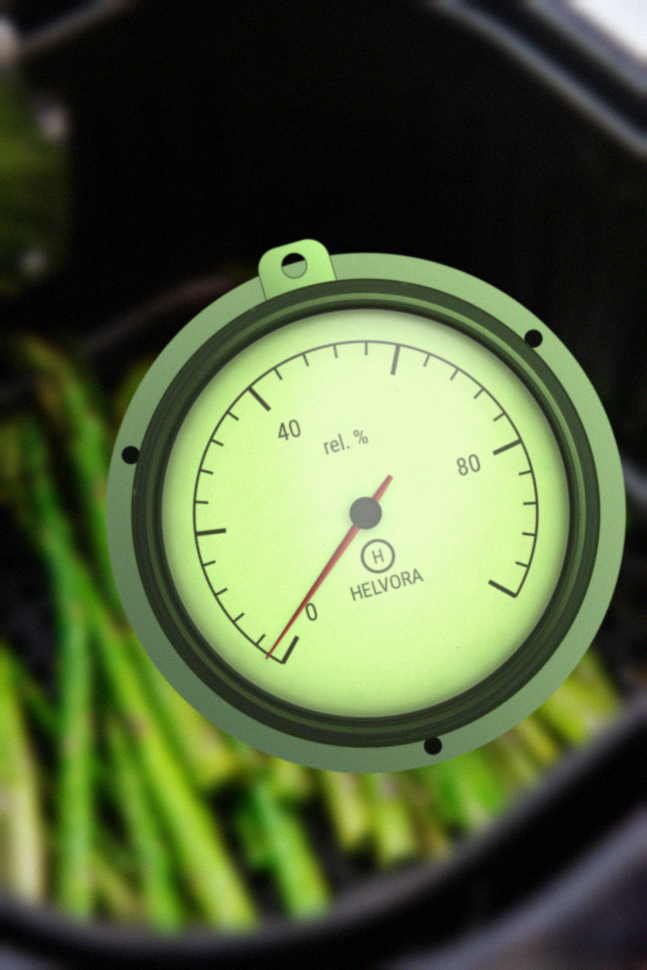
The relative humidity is 2%
